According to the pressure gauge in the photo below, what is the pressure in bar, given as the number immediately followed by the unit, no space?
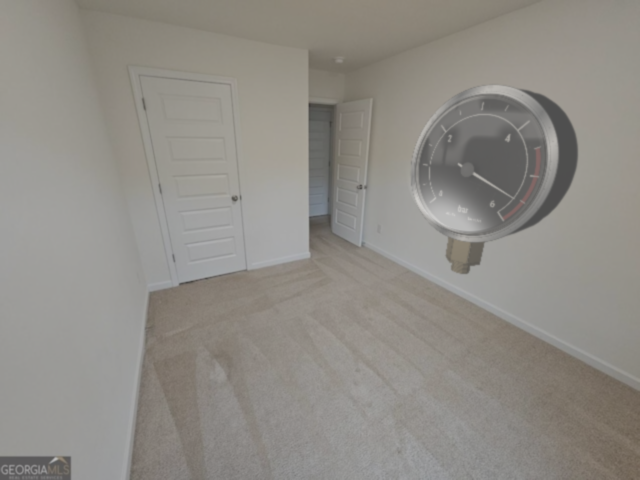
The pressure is 5.5bar
